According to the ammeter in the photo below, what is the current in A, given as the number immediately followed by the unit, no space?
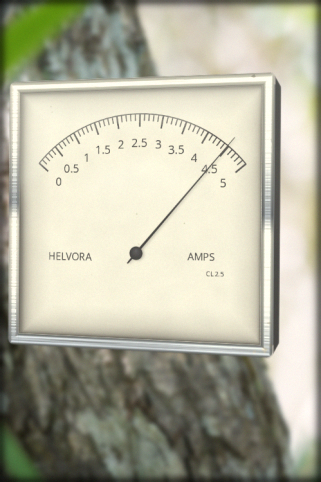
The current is 4.5A
